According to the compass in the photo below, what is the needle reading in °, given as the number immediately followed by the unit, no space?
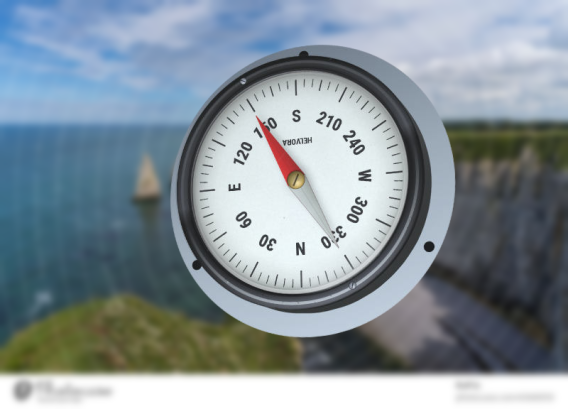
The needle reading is 150°
